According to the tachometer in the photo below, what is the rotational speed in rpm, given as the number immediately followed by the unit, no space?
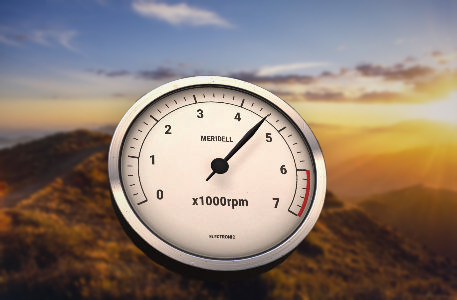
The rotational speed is 4600rpm
